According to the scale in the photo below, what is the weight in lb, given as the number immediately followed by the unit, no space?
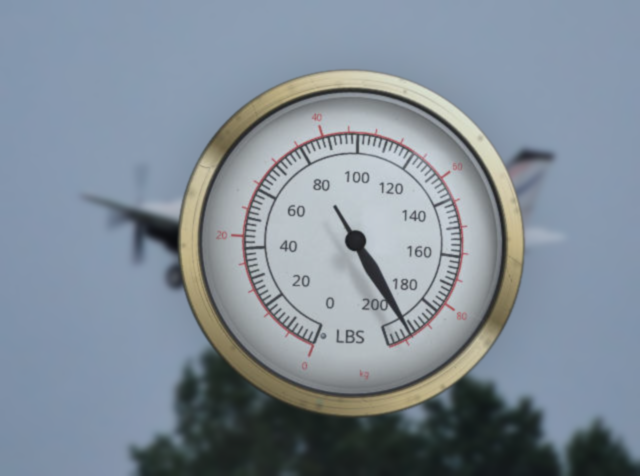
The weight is 192lb
